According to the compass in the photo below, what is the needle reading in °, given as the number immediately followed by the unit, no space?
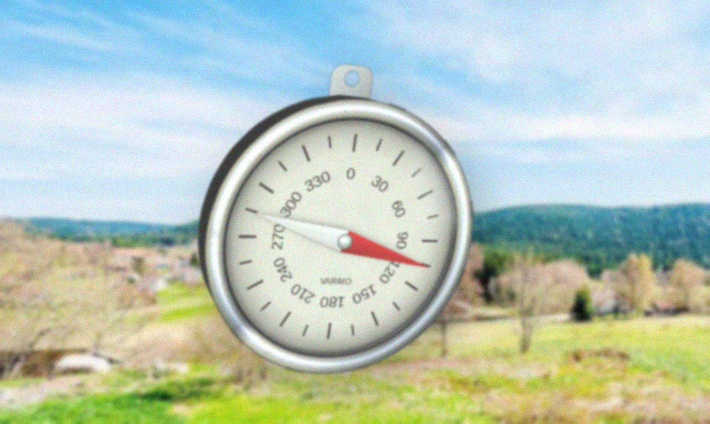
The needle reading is 105°
